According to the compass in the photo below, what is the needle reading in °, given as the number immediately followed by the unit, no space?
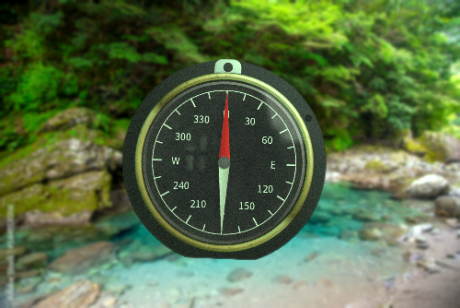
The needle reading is 0°
